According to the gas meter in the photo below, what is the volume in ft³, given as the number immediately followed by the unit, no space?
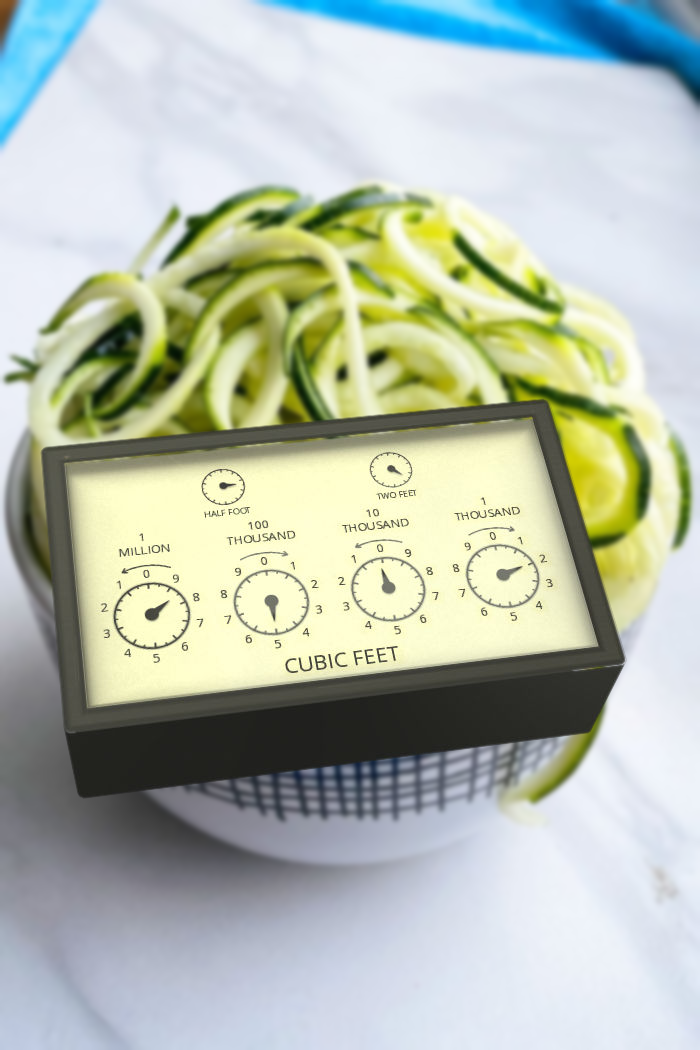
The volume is 850200ft³
